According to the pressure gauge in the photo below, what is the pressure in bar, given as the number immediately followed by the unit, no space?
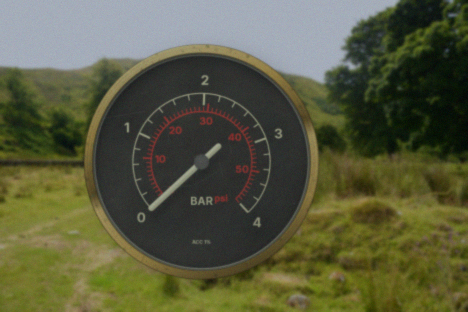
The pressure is 0bar
